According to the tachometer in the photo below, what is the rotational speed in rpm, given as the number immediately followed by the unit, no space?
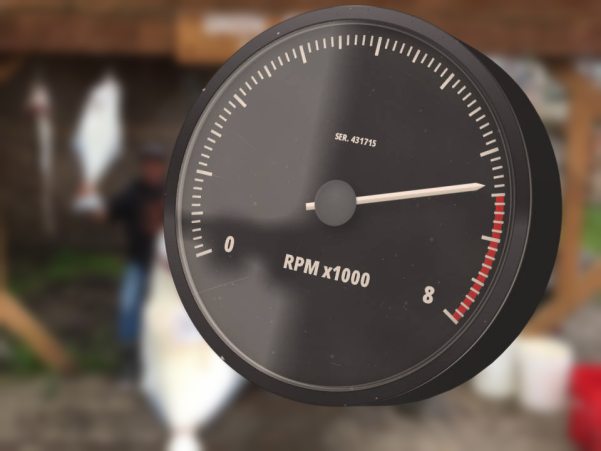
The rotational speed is 6400rpm
